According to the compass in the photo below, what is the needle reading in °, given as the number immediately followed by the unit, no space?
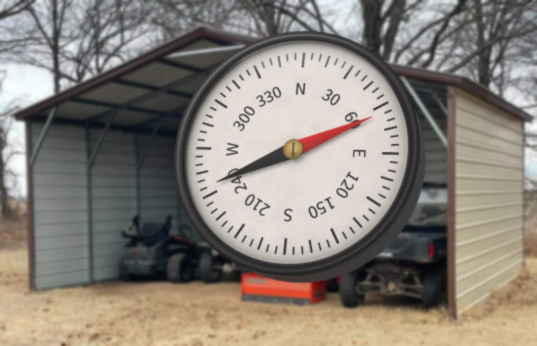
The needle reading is 65°
